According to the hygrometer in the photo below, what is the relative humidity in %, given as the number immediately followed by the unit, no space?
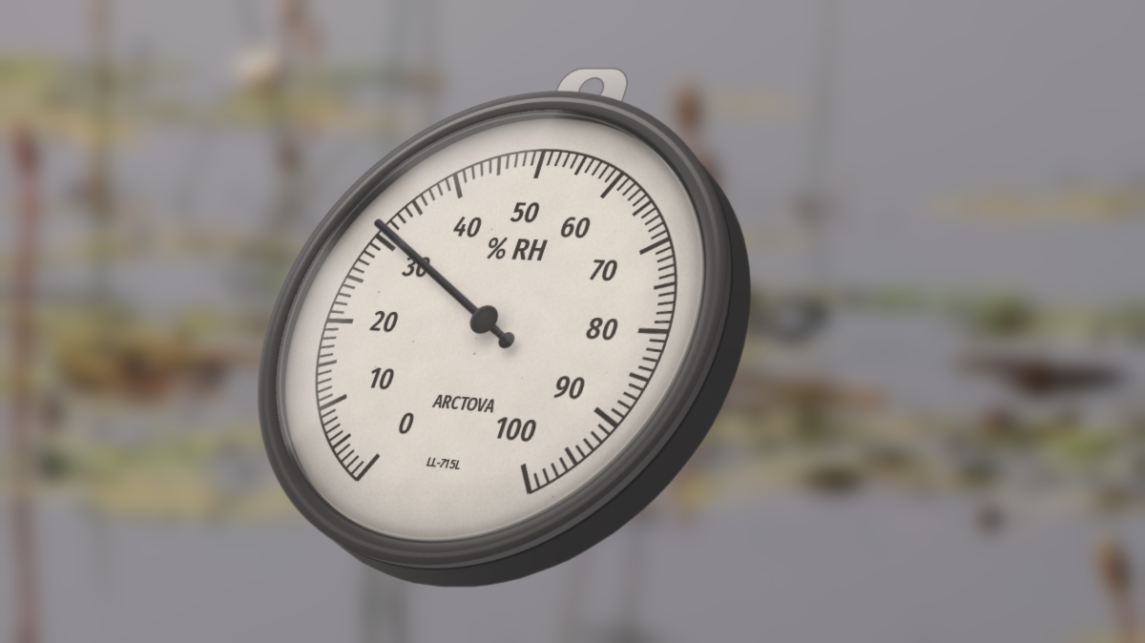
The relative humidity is 31%
